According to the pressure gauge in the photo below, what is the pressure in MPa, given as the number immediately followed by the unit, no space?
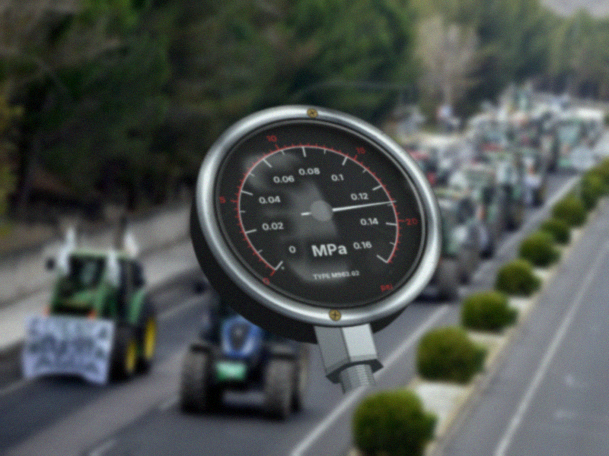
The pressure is 0.13MPa
